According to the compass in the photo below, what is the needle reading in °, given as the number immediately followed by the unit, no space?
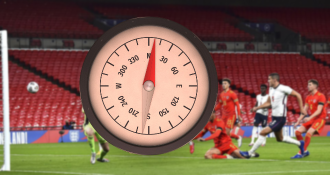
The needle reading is 7.5°
